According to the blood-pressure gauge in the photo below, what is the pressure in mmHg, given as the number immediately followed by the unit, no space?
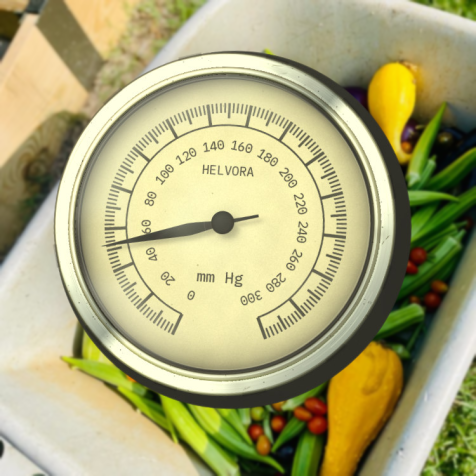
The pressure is 52mmHg
